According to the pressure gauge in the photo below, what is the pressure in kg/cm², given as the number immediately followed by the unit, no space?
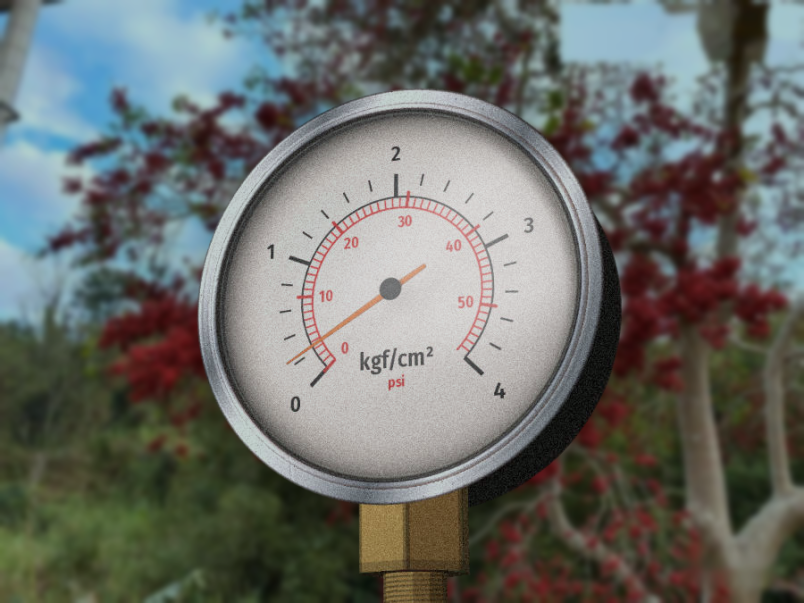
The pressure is 0.2kg/cm²
